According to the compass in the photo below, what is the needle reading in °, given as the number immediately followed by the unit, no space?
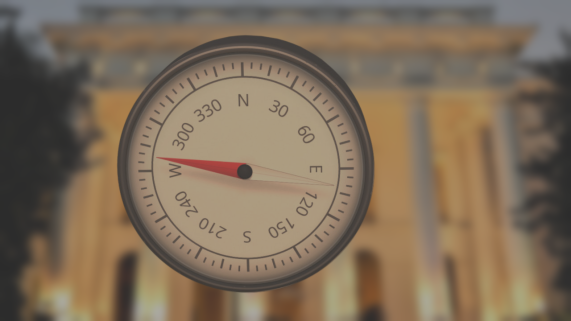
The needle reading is 280°
